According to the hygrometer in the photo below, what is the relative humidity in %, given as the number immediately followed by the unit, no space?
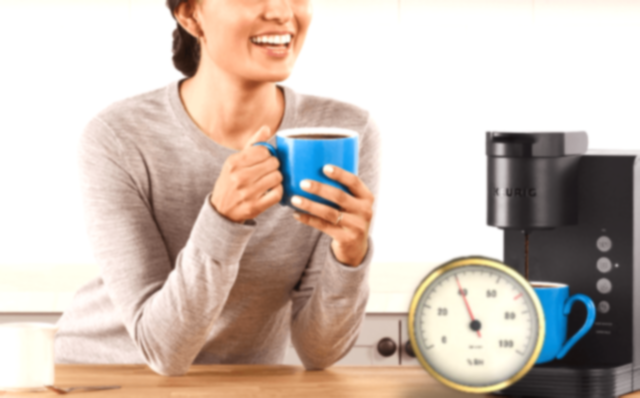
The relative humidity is 40%
